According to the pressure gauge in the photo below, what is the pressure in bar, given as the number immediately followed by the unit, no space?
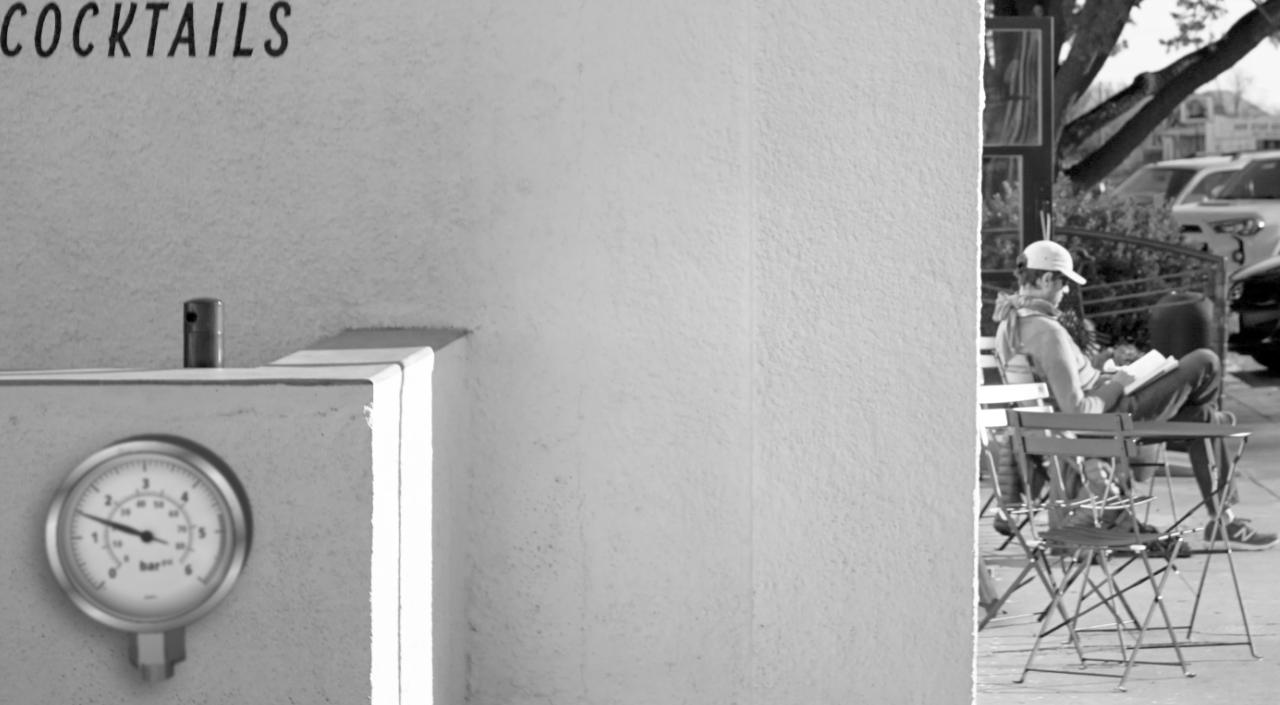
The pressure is 1.5bar
